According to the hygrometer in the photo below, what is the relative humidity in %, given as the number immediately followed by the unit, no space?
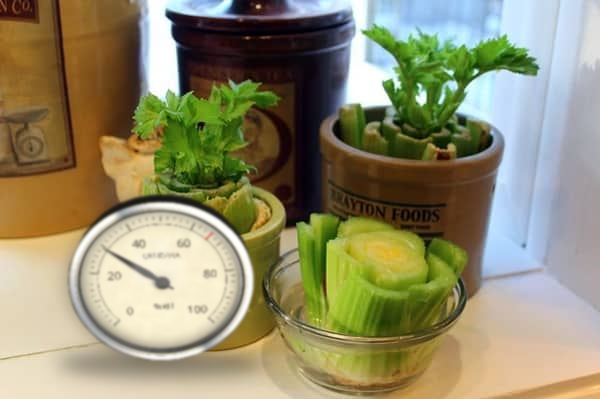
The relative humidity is 30%
